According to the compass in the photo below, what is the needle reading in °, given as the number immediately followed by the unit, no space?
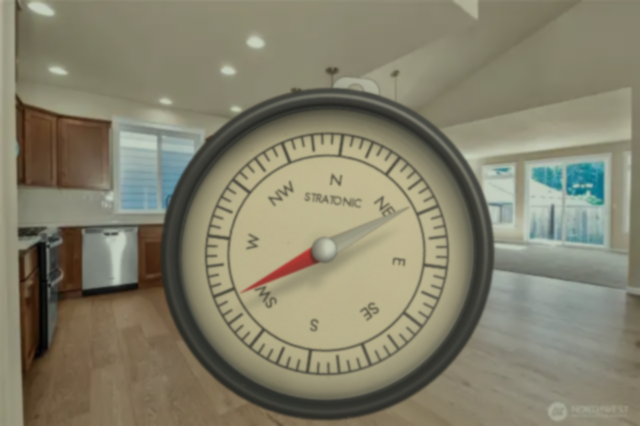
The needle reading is 235°
